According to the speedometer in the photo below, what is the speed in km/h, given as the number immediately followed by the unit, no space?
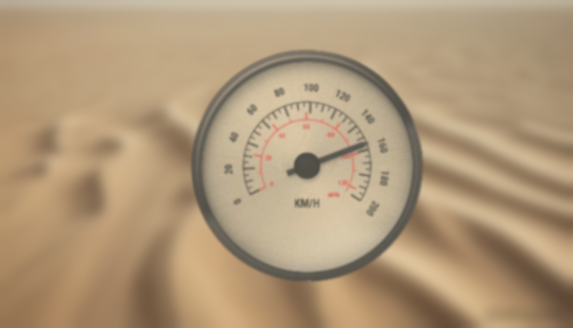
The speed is 155km/h
